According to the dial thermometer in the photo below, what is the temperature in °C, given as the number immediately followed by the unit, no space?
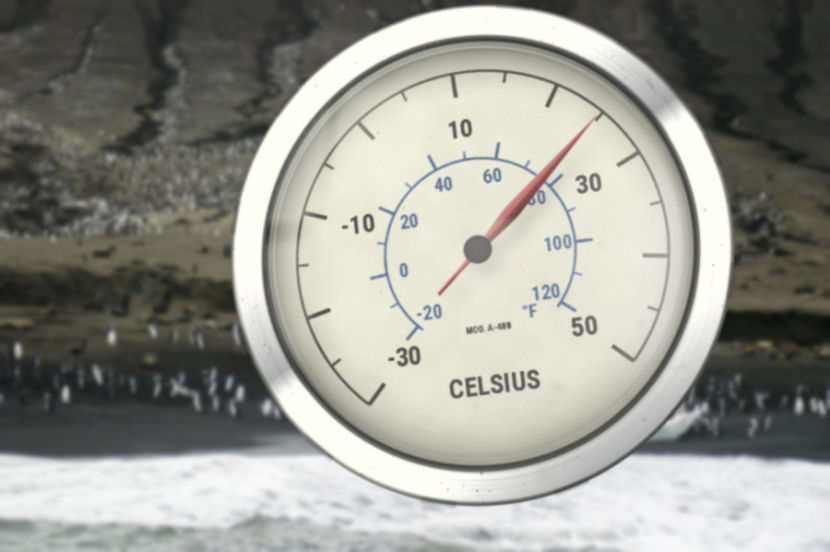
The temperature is 25°C
